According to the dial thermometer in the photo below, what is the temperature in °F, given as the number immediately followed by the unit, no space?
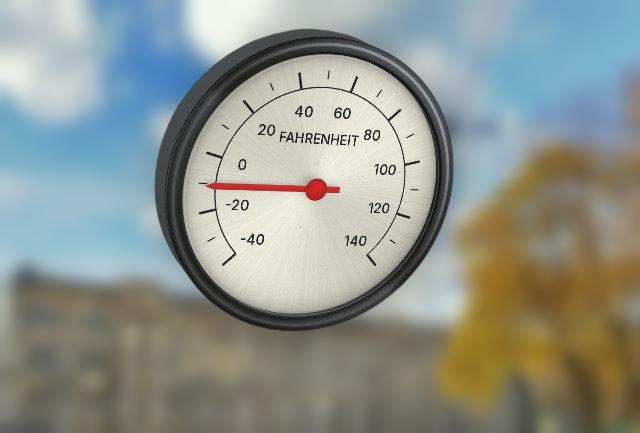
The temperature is -10°F
